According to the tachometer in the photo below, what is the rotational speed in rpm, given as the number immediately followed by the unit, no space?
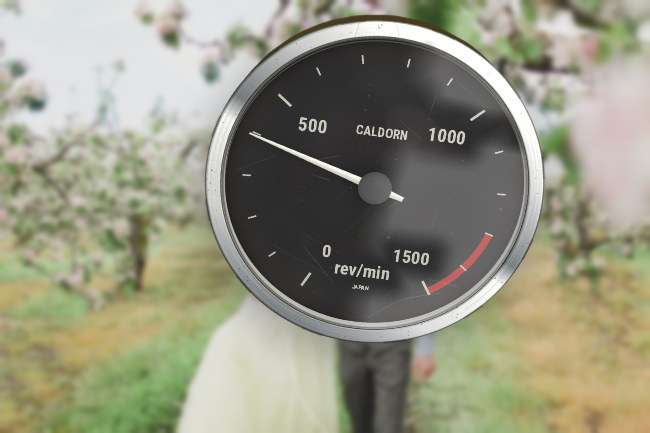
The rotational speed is 400rpm
